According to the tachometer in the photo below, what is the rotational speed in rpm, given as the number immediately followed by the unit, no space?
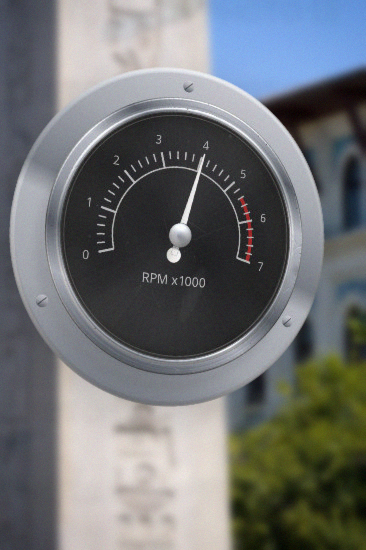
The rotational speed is 4000rpm
